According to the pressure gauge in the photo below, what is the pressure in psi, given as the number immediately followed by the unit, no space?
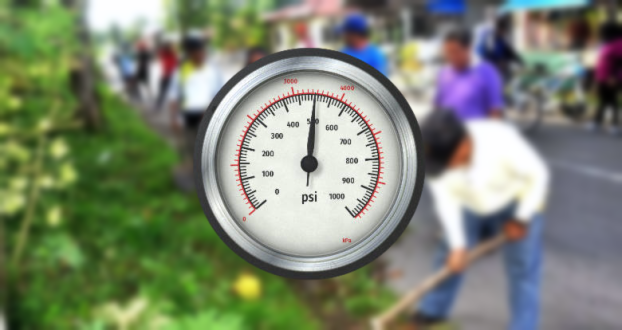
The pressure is 500psi
